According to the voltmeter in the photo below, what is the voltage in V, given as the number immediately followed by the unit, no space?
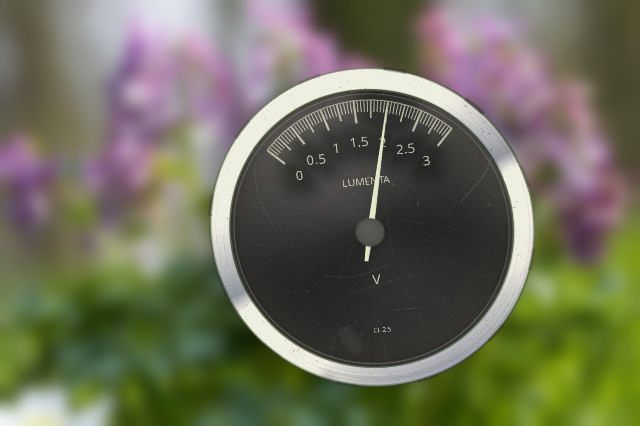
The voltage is 2V
